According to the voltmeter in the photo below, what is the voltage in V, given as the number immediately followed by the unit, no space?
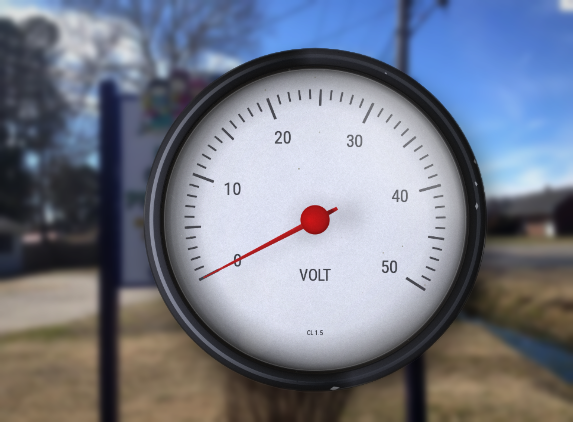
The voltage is 0V
